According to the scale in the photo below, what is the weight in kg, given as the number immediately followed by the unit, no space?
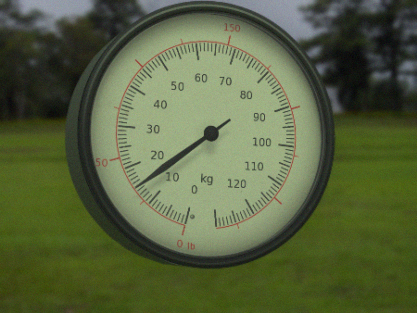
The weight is 15kg
